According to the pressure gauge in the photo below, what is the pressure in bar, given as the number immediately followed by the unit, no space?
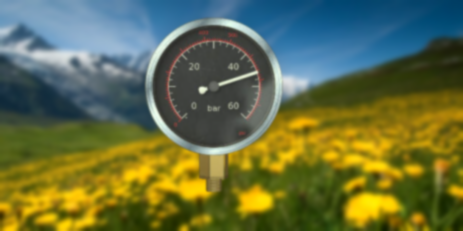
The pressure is 46bar
